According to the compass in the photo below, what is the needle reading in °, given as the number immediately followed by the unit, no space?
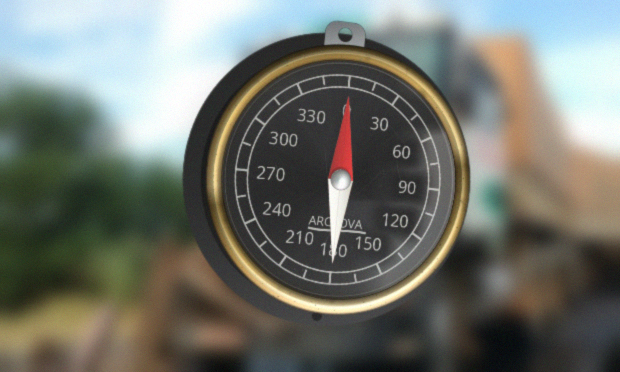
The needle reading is 0°
